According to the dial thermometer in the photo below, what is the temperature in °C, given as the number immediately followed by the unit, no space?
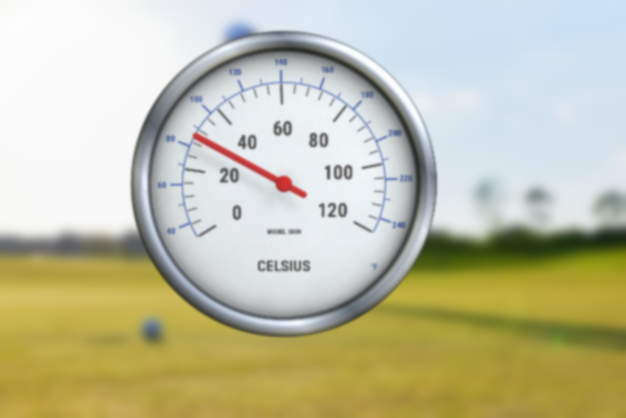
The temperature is 30°C
